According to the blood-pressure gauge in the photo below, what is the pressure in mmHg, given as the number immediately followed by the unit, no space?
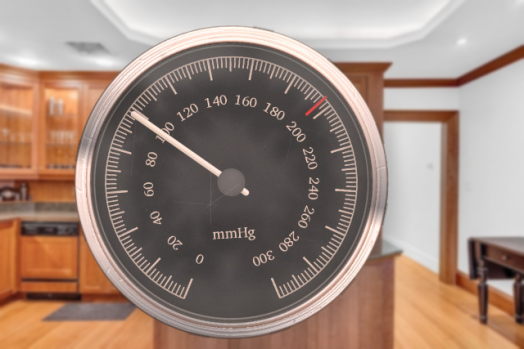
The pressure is 98mmHg
